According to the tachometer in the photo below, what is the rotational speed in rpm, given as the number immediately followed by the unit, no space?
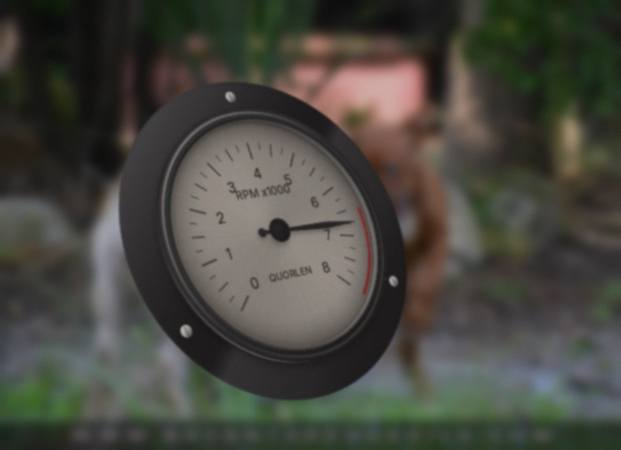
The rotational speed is 6750rpm
